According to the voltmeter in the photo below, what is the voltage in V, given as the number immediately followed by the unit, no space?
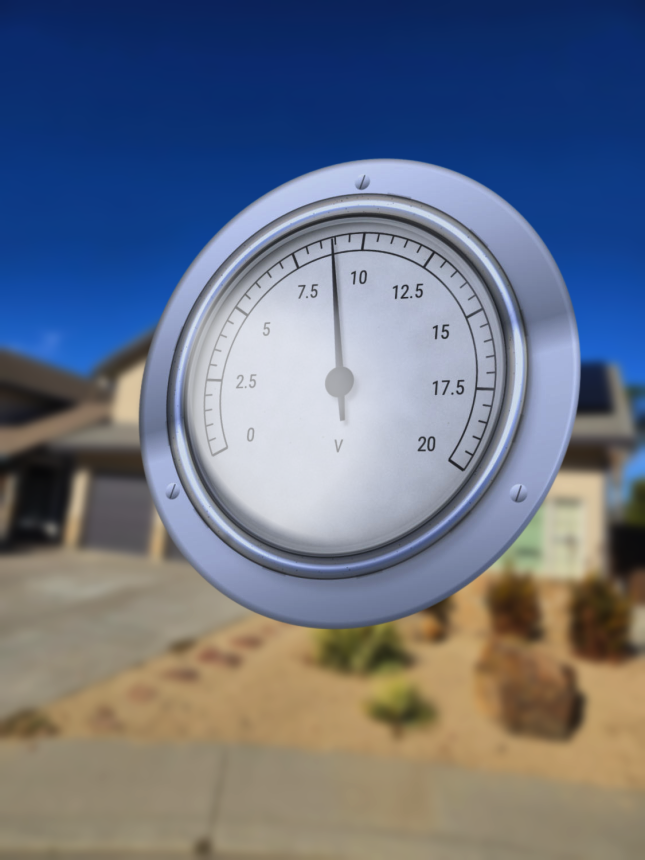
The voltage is 9V
